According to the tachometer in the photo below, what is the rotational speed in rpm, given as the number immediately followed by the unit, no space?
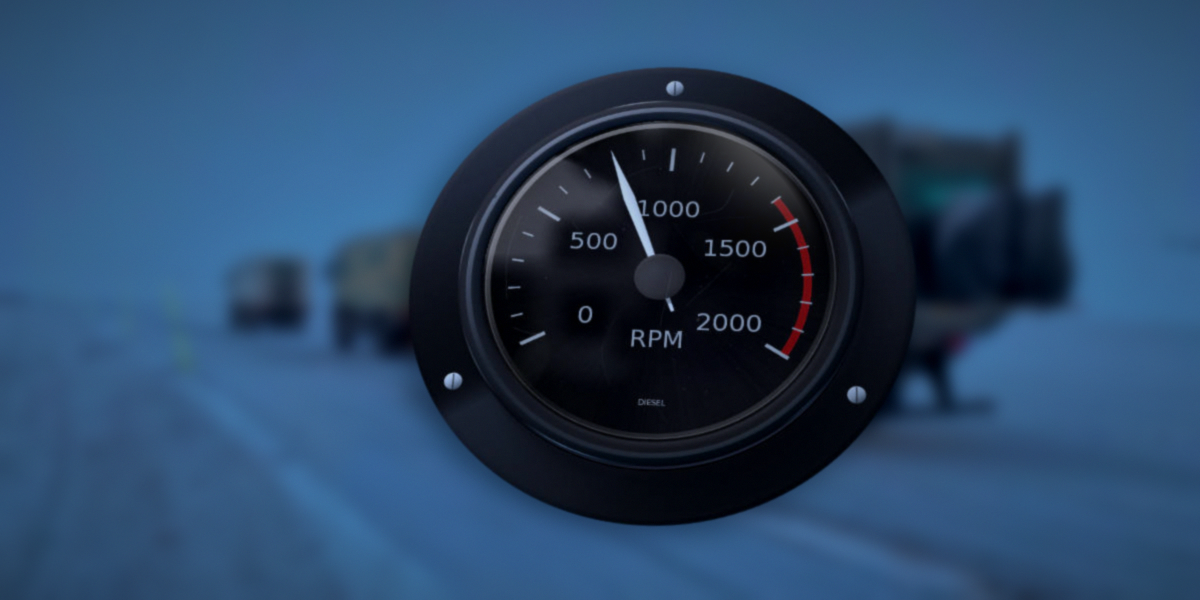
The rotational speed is 800rpm
